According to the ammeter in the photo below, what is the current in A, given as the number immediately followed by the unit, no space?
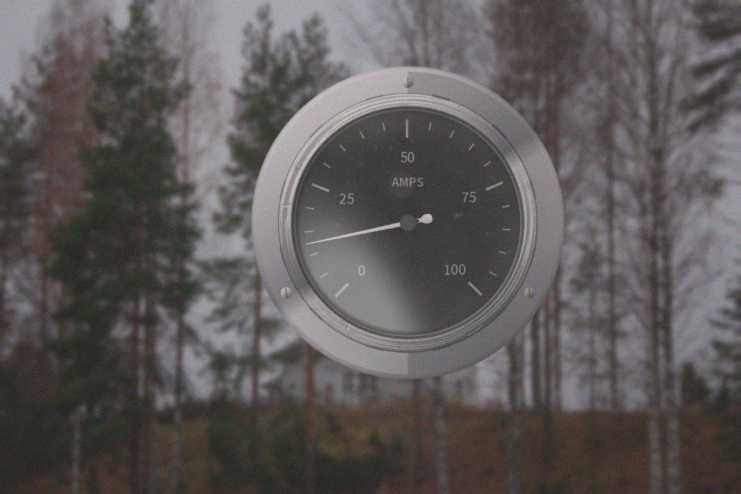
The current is 12.5A
